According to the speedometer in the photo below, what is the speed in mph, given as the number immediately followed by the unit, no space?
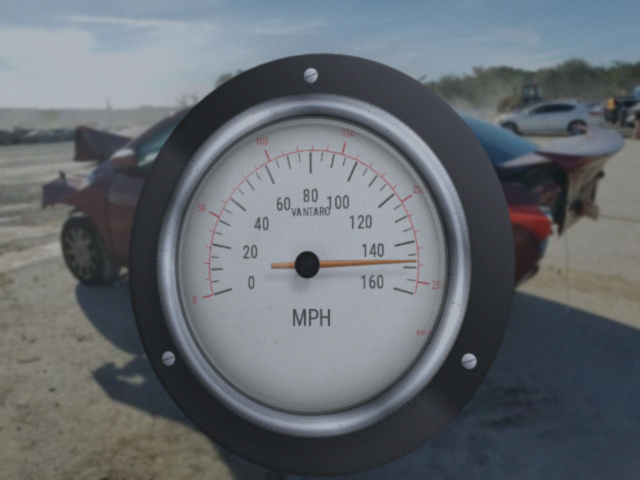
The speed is 147.5mph
